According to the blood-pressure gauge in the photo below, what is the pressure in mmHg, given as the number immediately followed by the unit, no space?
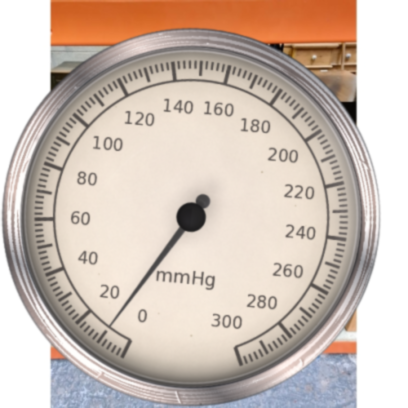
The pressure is 10mmHg
